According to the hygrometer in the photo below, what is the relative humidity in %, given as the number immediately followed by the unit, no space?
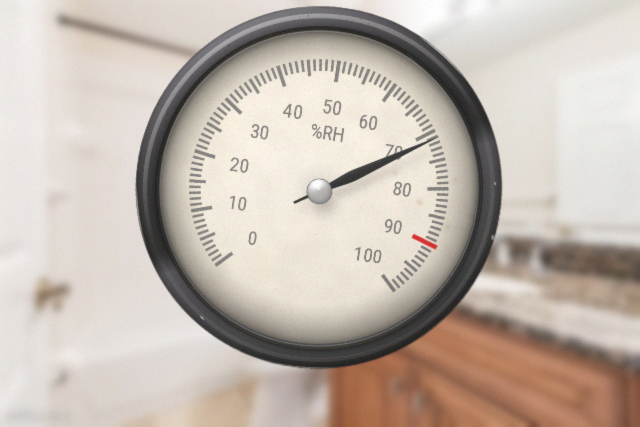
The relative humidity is 71%
